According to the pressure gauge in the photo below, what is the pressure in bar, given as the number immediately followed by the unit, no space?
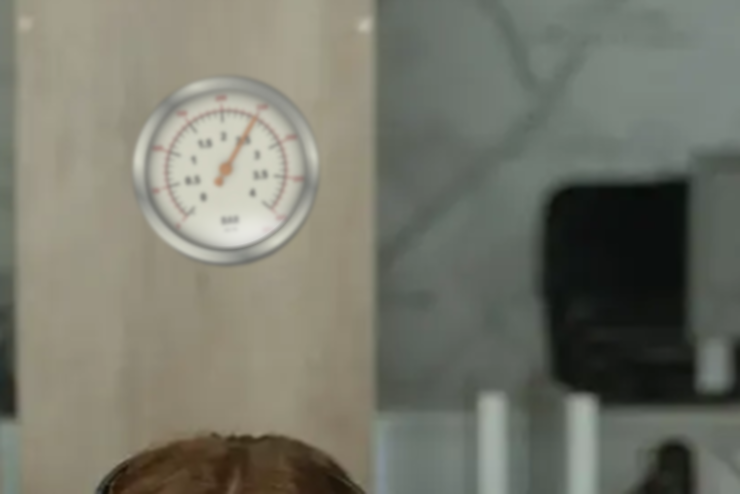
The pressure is 2.5bar
